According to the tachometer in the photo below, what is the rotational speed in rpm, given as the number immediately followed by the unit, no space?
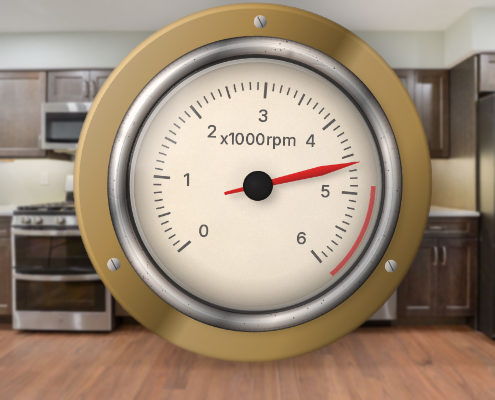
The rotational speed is 4600rpm
